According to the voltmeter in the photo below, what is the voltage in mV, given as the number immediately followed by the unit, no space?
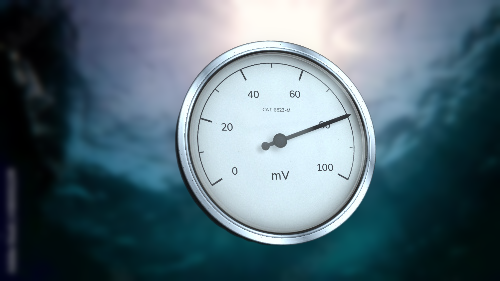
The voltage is 80mV
